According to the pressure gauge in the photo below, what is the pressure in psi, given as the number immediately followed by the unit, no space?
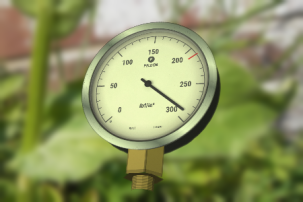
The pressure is 290psi
